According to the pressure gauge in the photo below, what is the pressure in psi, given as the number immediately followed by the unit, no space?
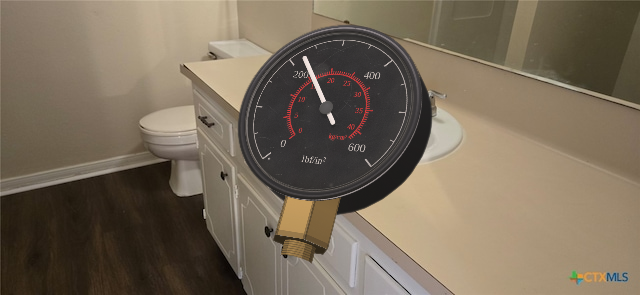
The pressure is 225psi
